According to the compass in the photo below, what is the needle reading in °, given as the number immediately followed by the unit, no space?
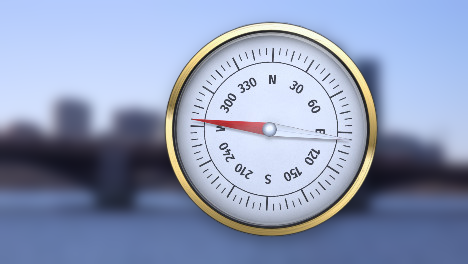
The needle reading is 275°
